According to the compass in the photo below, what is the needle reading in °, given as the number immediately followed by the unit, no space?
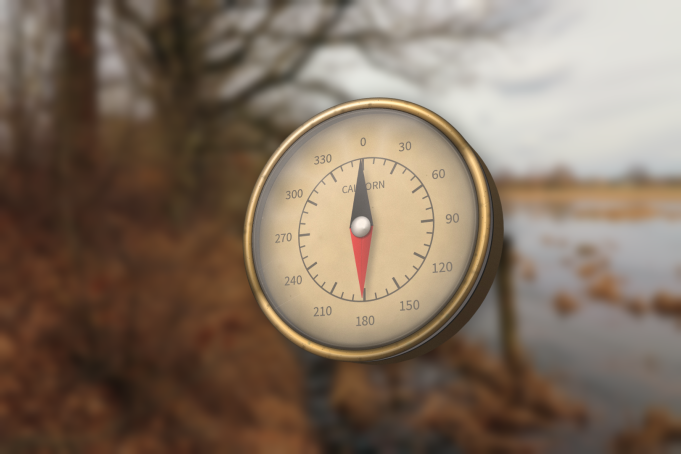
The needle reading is 180°
